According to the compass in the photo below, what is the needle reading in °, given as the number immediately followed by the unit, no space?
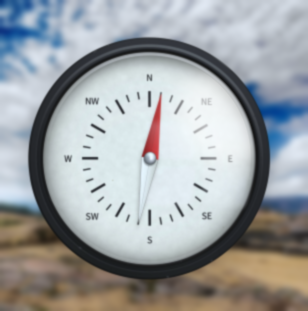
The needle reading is 10°
